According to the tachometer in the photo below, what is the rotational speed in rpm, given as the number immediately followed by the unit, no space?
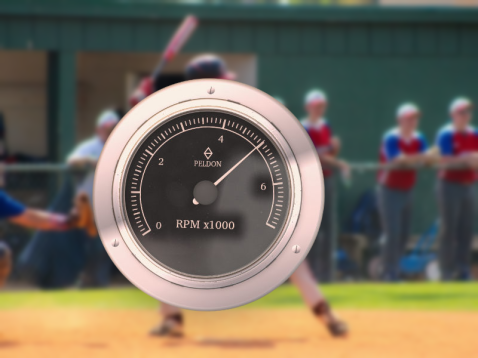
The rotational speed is 5000rpm
